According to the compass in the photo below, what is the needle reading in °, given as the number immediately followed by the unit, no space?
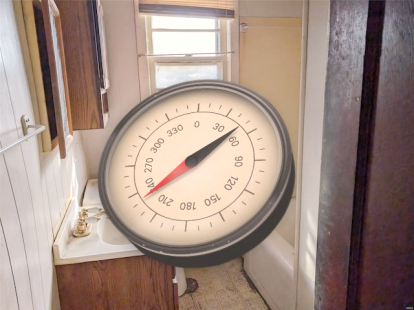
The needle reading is 230°
